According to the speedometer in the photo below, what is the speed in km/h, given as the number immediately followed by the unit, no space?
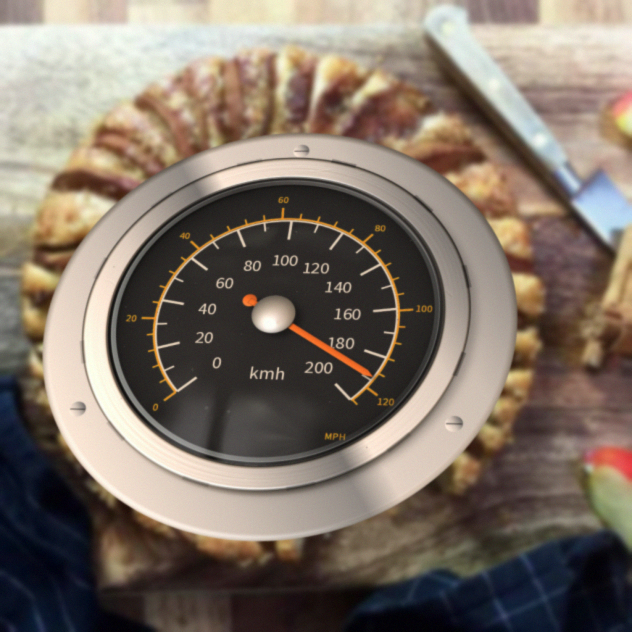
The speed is 190km/h
